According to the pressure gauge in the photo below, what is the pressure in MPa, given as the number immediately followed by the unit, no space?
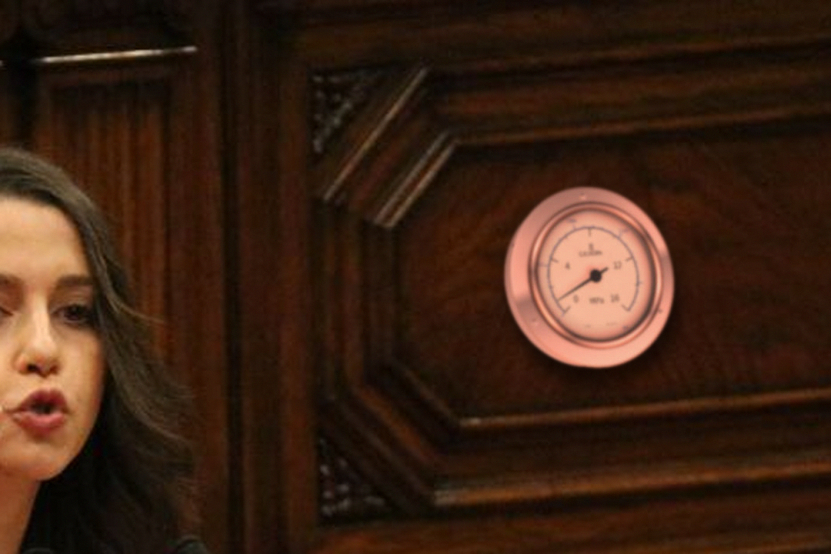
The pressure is 1MPa
